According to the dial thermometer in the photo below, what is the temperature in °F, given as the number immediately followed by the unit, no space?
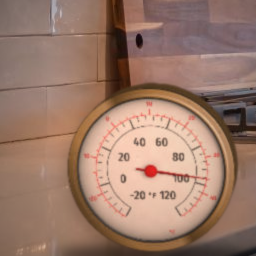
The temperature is 96°F
